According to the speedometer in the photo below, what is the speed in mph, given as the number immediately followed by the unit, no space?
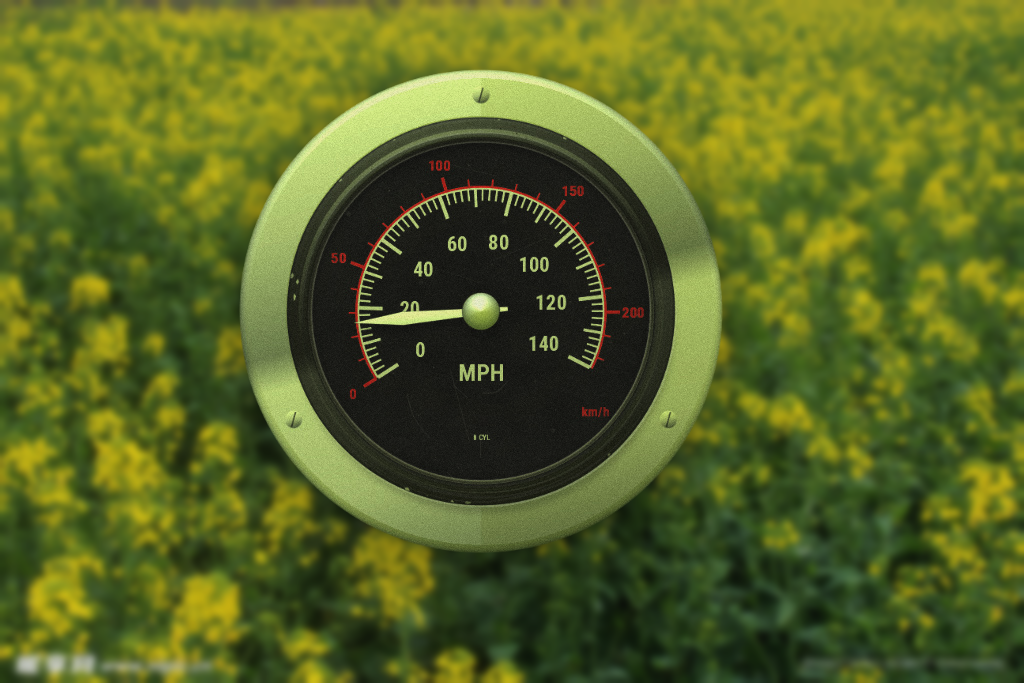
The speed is 16mph
